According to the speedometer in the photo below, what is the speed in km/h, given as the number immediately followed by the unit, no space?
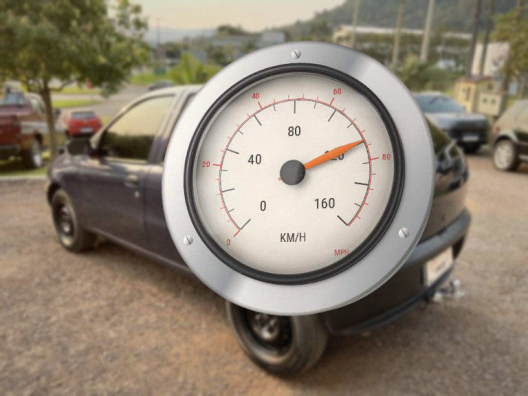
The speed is 120km/h
